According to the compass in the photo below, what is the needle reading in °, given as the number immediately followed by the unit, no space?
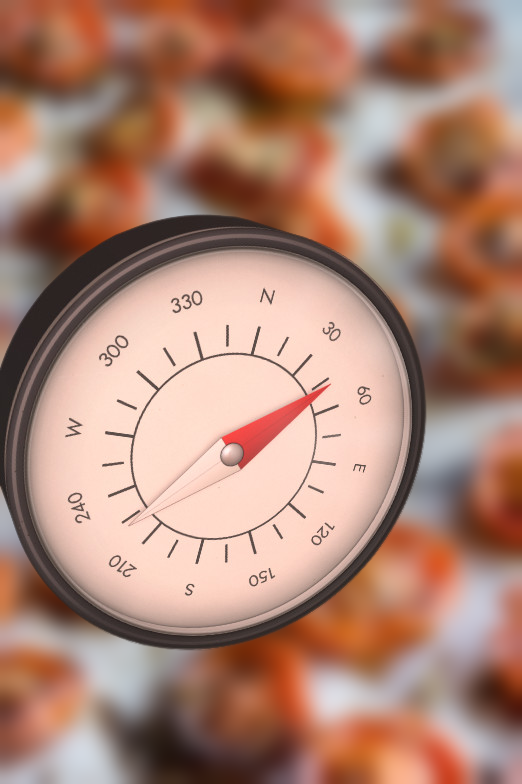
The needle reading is 45°
